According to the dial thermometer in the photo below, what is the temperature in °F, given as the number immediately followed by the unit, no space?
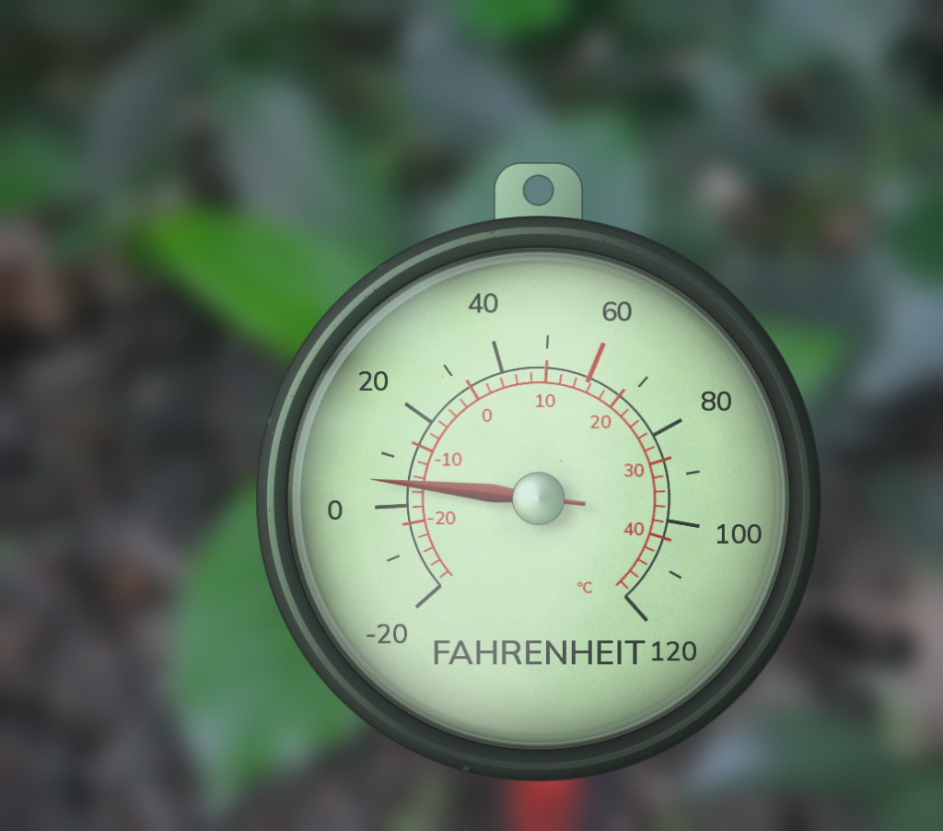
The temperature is 5°F
